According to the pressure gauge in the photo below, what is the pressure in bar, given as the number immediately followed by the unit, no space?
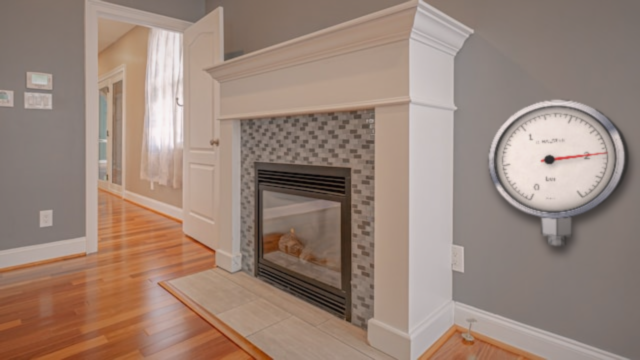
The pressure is 2bar
